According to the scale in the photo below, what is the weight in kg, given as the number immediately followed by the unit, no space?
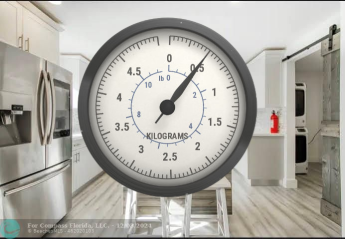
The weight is 0.5kg
